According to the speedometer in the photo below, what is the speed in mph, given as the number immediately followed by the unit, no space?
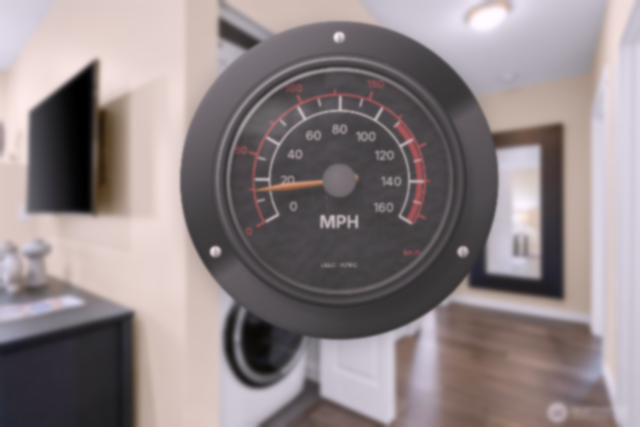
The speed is 15mph
